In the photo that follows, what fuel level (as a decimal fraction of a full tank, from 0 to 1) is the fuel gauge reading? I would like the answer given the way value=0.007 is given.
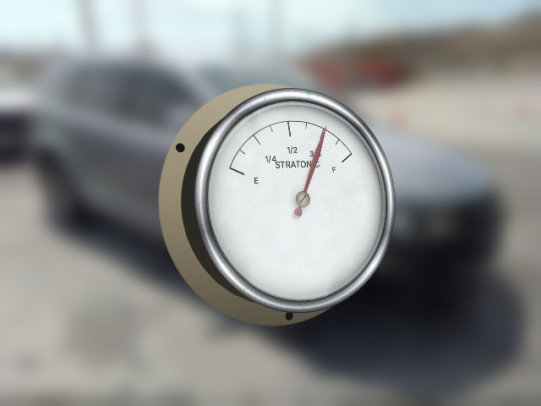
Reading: value=0.75
